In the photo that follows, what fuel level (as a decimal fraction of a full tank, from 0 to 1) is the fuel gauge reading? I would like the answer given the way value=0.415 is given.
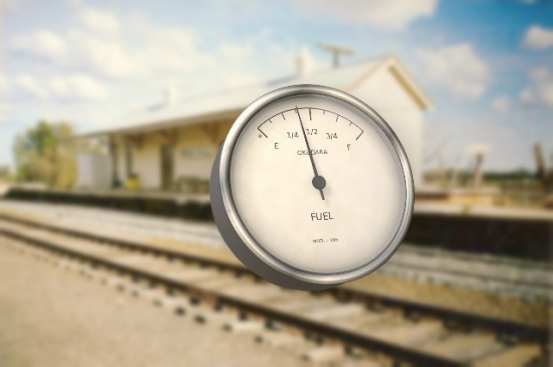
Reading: value=0.375
